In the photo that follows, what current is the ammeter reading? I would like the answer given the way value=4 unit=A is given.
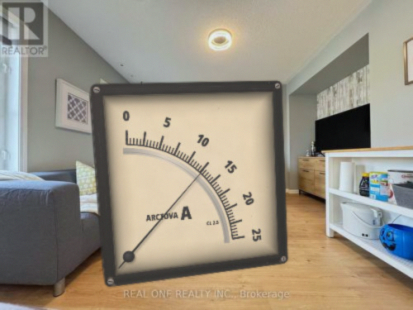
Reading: value=12.5 unit=A
